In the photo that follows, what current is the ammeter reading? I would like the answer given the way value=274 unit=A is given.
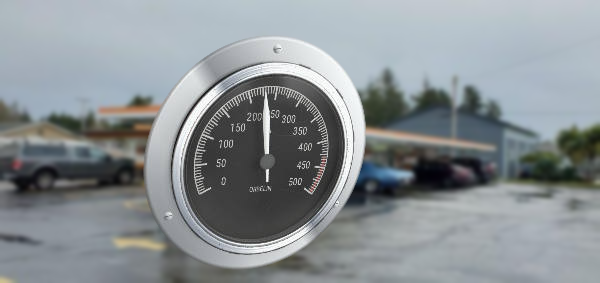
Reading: value=225 unit=A
